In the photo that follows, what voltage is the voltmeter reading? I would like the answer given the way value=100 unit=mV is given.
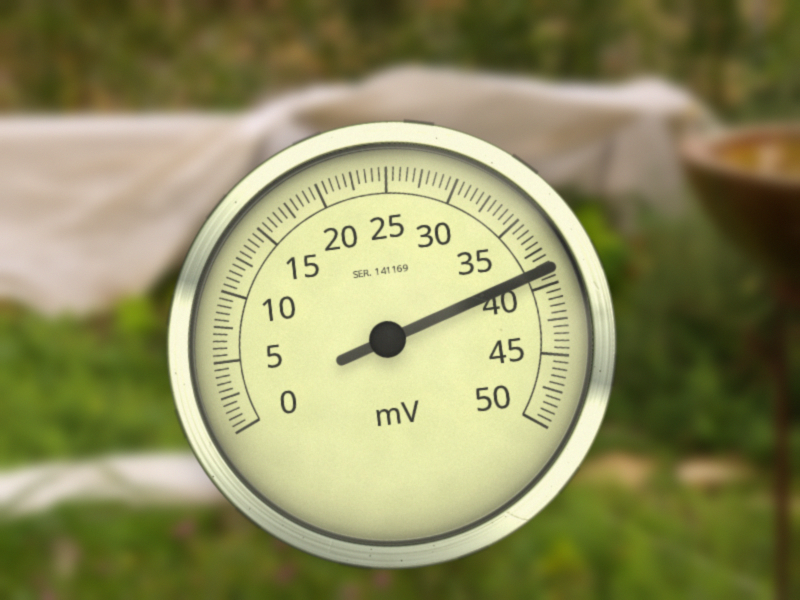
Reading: value=39 unit=mV
